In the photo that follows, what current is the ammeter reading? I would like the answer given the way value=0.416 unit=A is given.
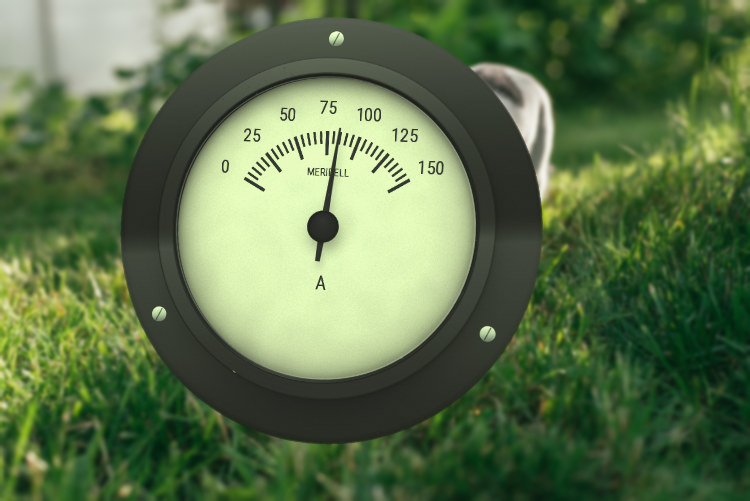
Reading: value=85 unit=A
